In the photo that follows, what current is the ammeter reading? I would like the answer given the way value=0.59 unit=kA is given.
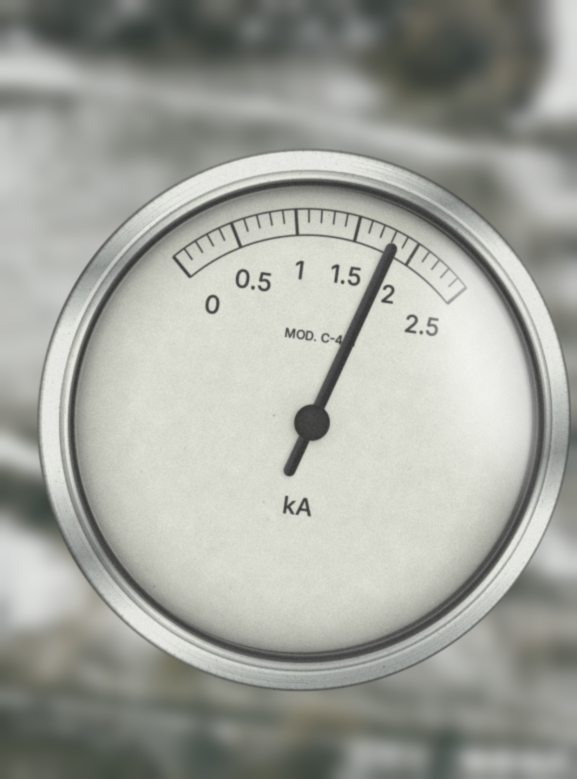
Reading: value=1.8 unit=kA
